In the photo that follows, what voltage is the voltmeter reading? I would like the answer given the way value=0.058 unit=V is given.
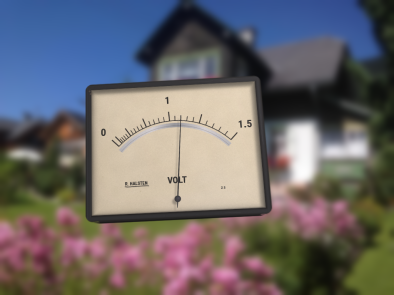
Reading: value=1.1 unit=V
